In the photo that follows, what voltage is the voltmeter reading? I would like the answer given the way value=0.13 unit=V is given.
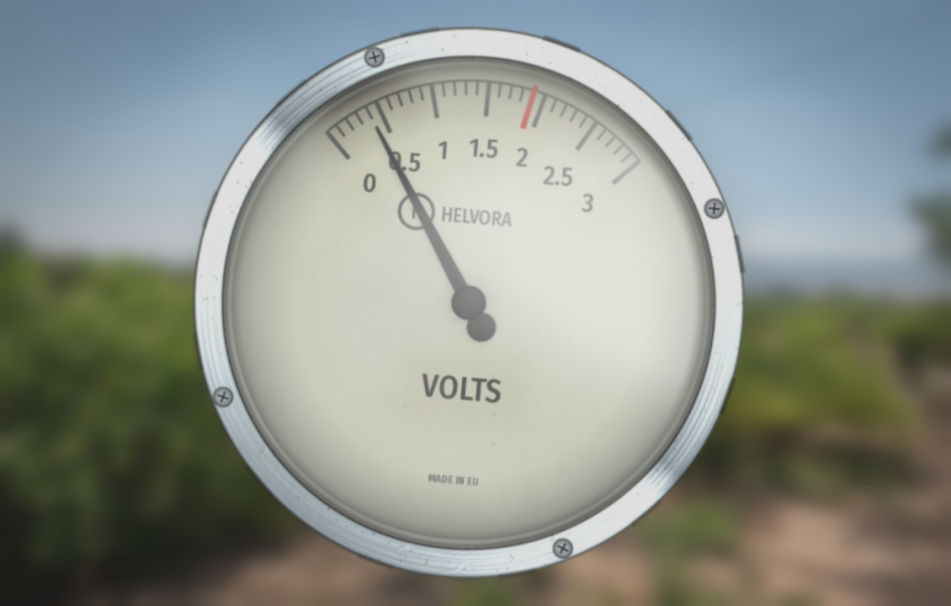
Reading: value=0.4 unit=V
